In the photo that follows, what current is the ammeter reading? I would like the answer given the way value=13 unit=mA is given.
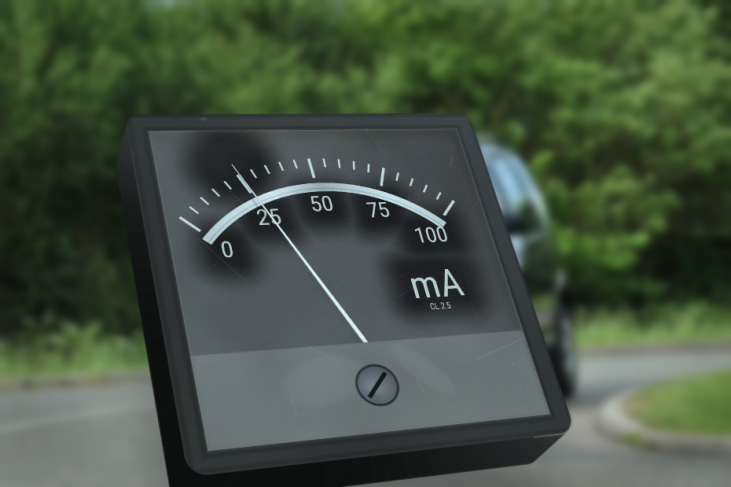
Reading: value=25 unit=mA
